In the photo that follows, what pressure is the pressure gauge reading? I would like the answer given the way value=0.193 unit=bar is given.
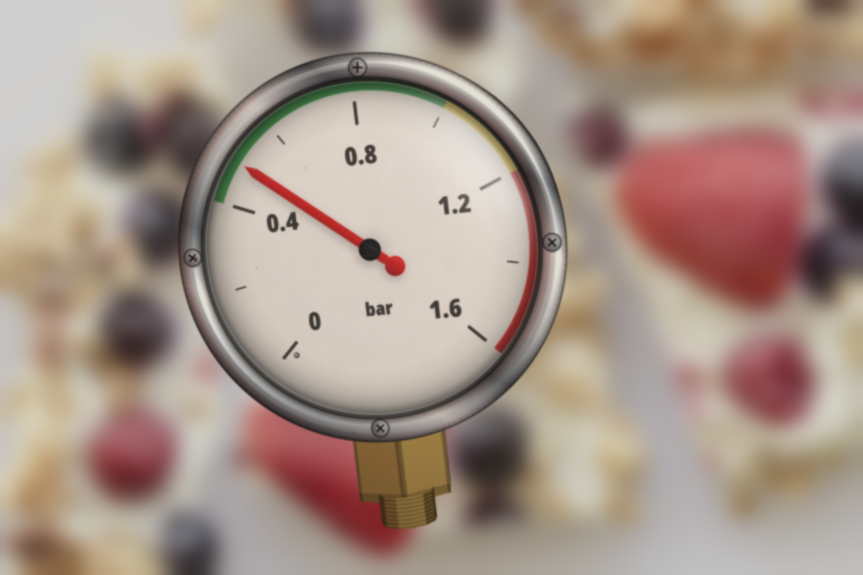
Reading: value=0.5 unit=bar
